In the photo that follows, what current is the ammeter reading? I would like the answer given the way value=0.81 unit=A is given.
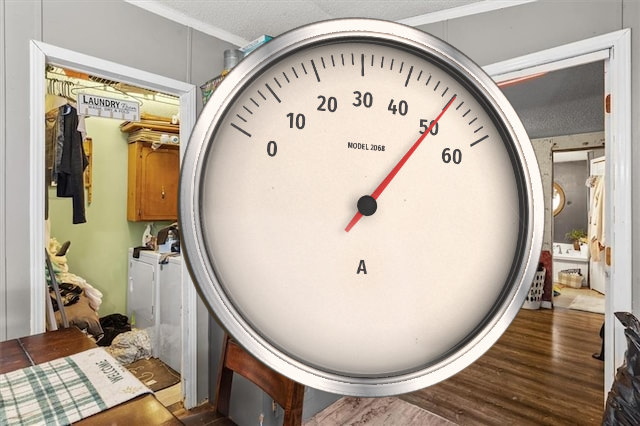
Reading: value=50 unit=A
